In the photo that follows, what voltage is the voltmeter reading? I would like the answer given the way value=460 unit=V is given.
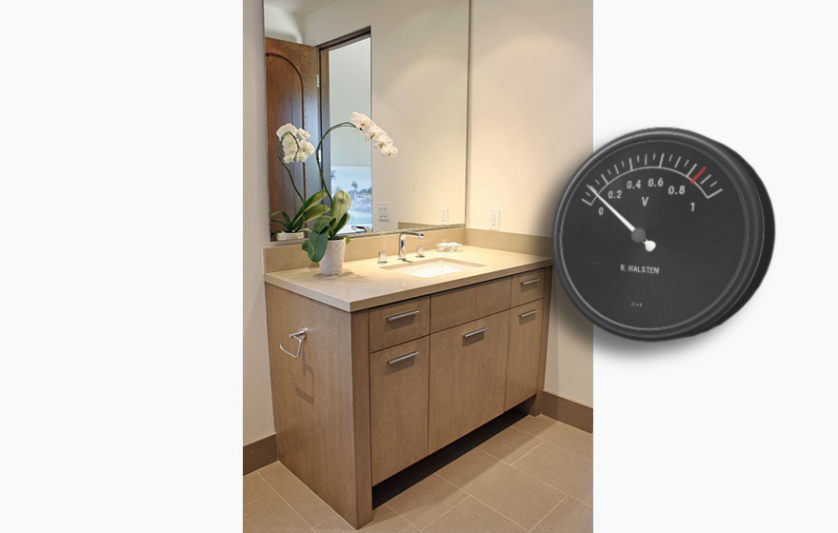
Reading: value=0.1 unit=V
